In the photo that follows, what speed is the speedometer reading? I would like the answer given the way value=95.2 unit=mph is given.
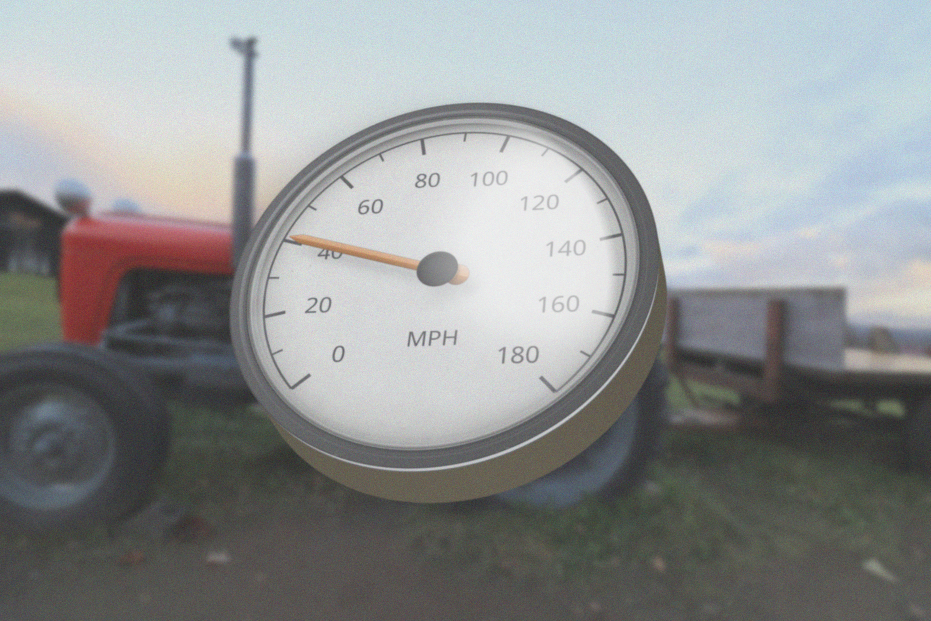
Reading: value=40 unit=mph
